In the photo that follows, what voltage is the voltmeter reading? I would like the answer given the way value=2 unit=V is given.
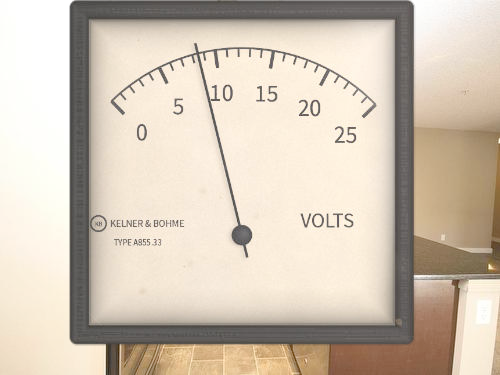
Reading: value=8.5 unit=V
